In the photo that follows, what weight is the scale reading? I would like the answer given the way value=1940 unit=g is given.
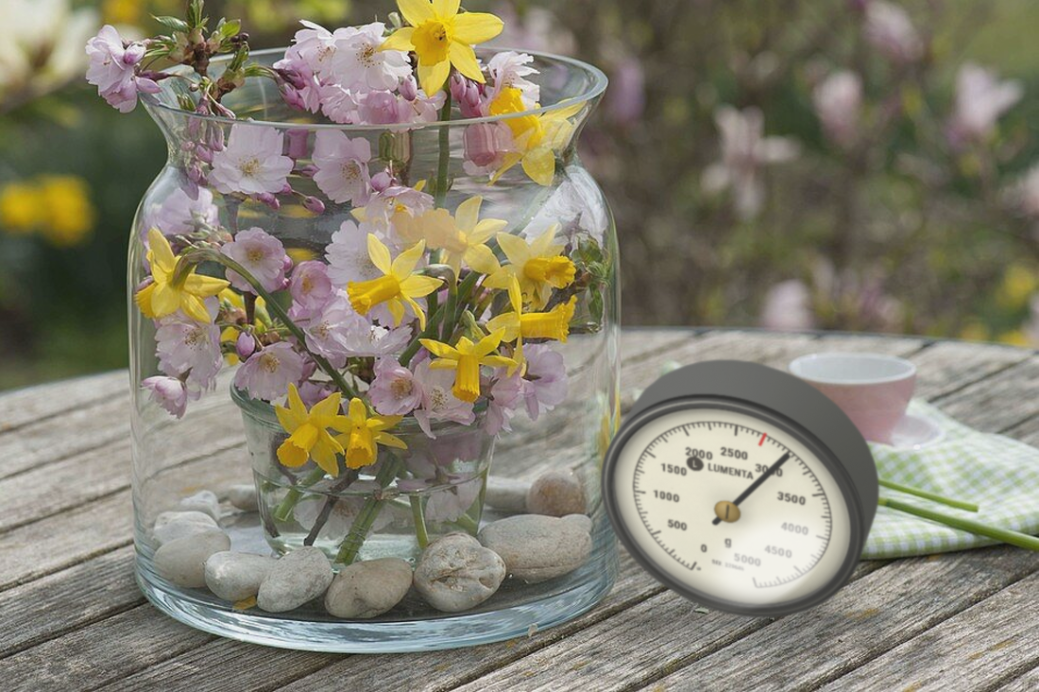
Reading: value=3000 unit=g
